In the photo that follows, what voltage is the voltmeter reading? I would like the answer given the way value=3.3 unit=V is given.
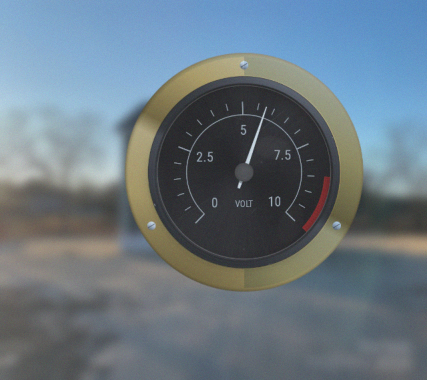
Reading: value=5.75 unit=V
